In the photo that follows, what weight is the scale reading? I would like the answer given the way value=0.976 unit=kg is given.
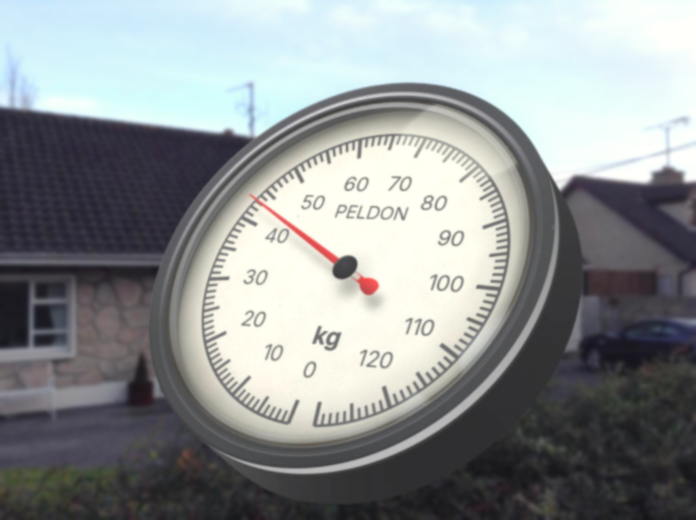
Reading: value=43 unit=kg
